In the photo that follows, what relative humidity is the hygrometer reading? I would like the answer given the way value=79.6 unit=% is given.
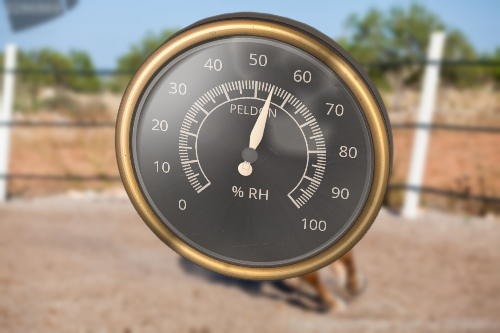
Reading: value=55 unit=%
